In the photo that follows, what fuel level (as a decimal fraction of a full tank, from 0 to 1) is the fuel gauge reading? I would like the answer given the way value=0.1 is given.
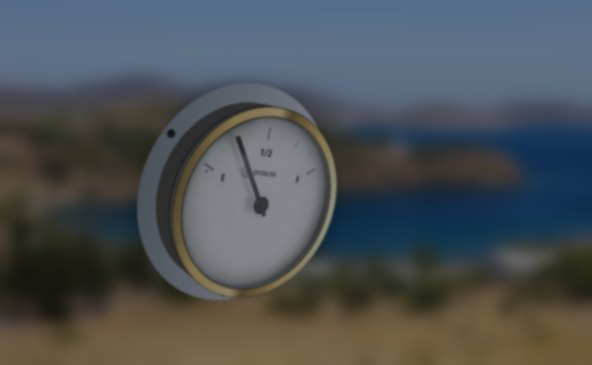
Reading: value=0.25
